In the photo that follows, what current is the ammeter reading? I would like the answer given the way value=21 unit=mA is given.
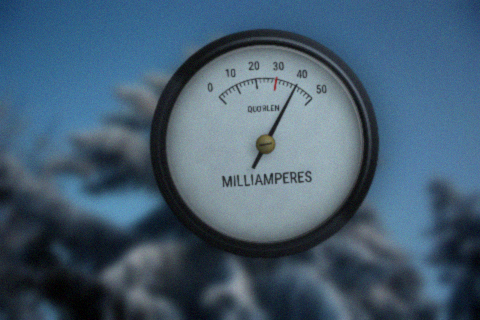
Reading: value=40 unit=mA
